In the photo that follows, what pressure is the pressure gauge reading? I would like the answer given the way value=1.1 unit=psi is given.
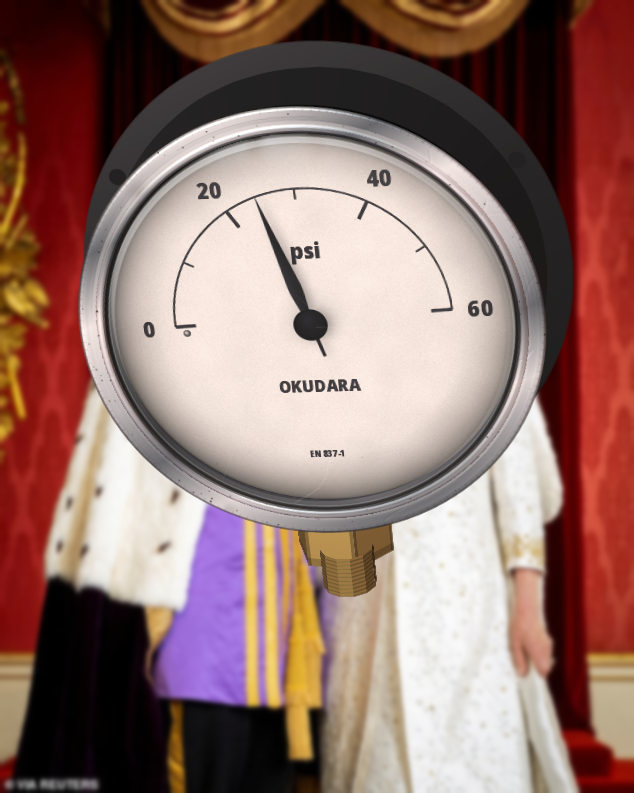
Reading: value=25 unit=psi
